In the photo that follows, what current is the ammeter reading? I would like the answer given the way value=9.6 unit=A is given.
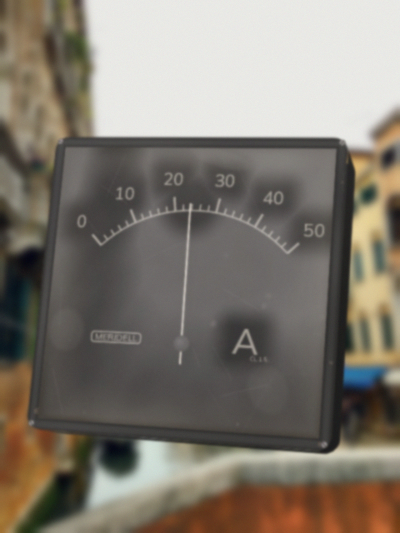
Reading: value=24 unit=A
